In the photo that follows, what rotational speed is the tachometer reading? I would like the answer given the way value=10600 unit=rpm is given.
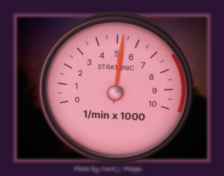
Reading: value=5250 unit=rpm
